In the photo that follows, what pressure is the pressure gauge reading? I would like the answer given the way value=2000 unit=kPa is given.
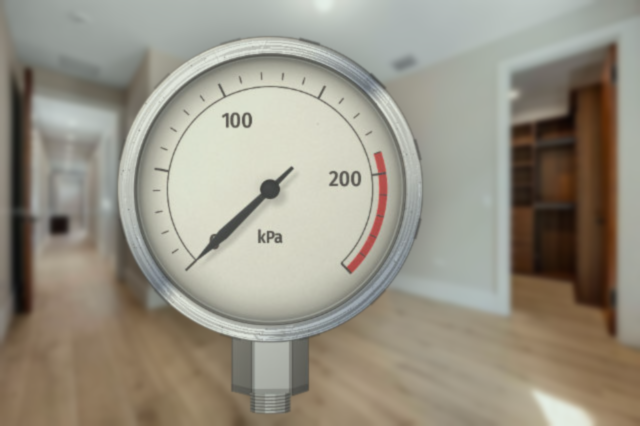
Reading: value=0 unit=kPa
